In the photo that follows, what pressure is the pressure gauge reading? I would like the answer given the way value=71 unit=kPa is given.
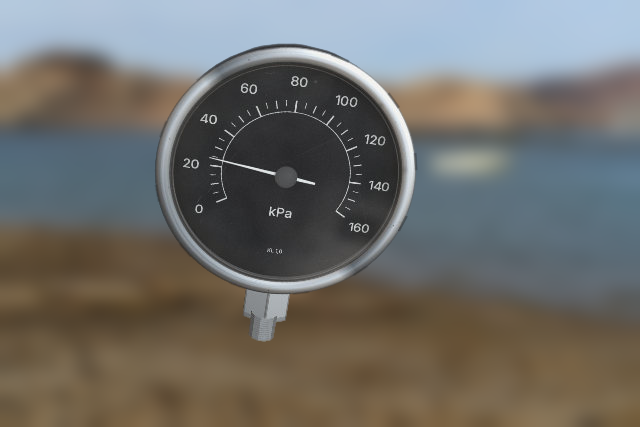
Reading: value=25 unit=kPa
